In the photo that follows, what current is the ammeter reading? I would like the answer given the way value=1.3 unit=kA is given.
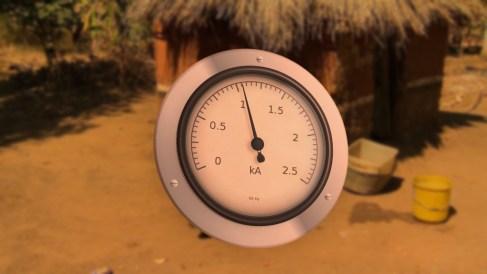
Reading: value=1.05 unit=kA
